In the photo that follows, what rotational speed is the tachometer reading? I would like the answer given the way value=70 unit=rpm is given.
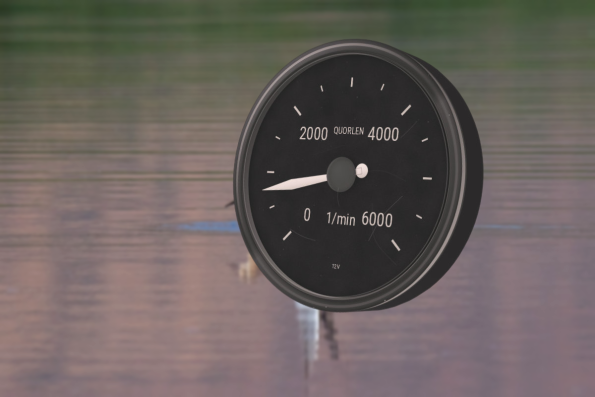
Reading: value=750 unit=rpm
